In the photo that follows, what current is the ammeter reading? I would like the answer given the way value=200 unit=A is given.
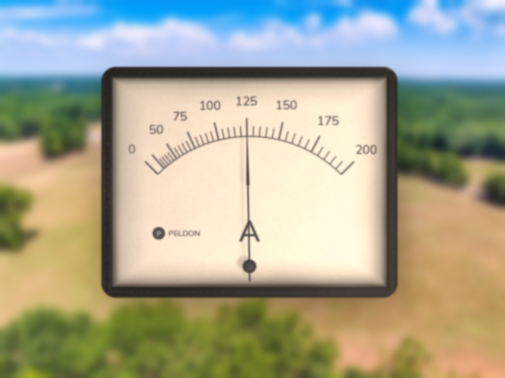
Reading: value=125 unit=A
